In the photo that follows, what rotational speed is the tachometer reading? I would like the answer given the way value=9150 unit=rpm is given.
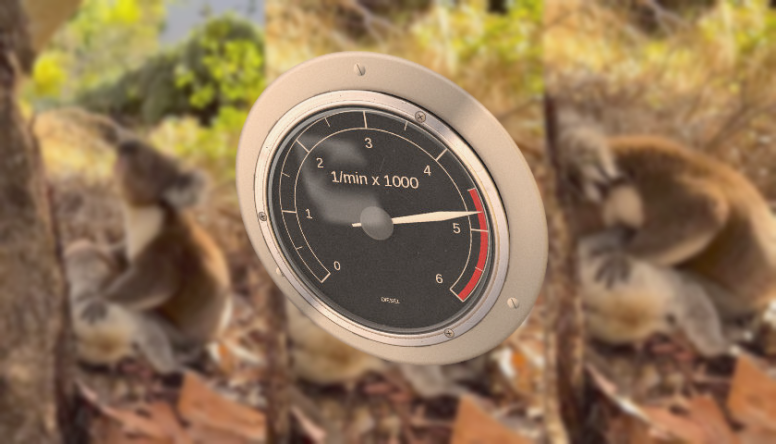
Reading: value=4750 unit=rpm
